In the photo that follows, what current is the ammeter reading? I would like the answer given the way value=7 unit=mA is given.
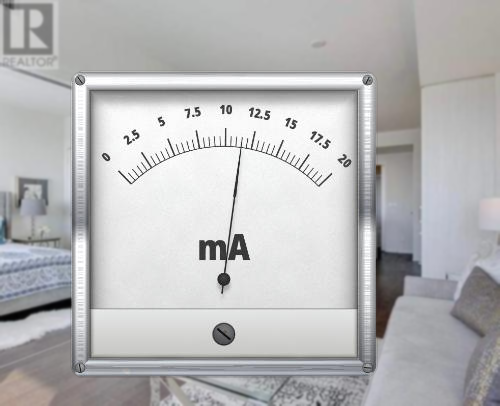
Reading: value=11.5 unit=mA
